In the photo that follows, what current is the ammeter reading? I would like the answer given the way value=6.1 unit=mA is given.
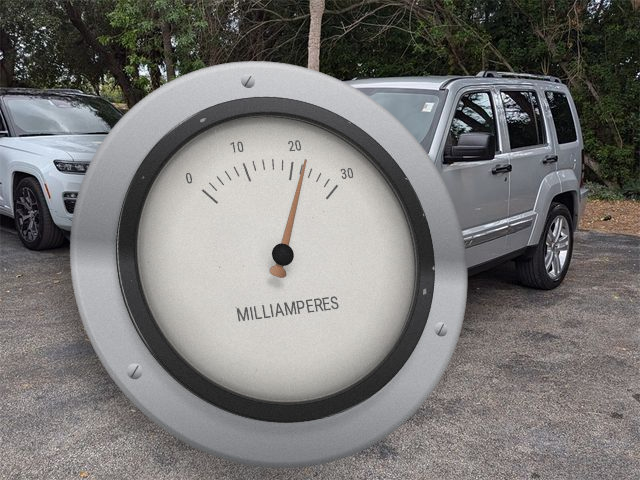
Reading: value=22 unit=mA
